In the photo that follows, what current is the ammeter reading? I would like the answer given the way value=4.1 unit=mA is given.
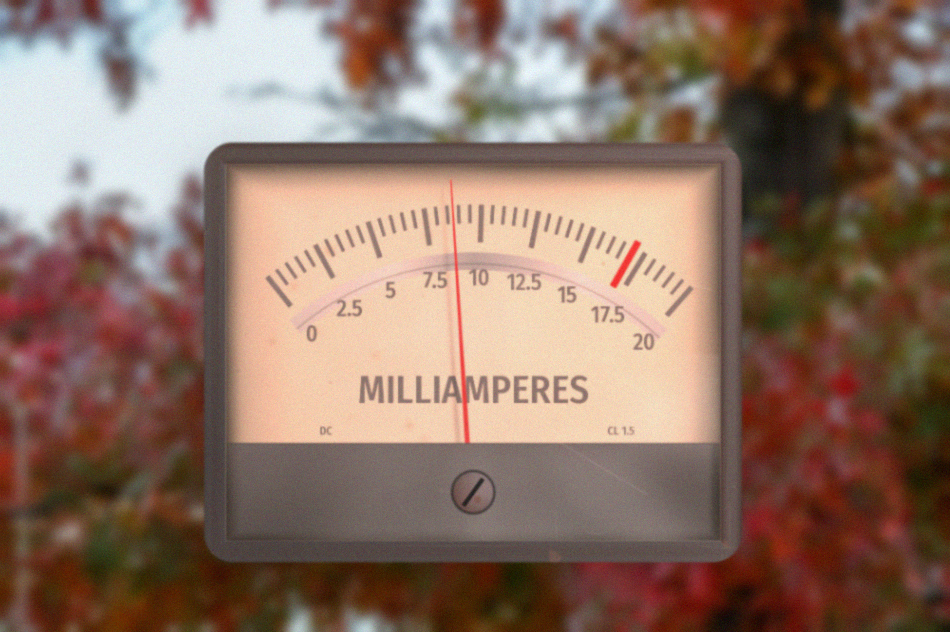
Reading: value=8.75 unit=mA
